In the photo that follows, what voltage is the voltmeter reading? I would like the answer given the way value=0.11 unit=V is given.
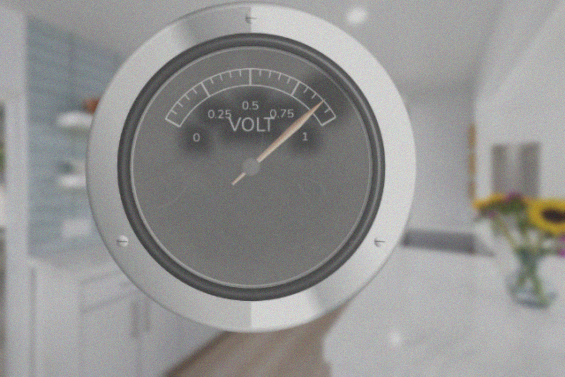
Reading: value=0.9 unit=V
